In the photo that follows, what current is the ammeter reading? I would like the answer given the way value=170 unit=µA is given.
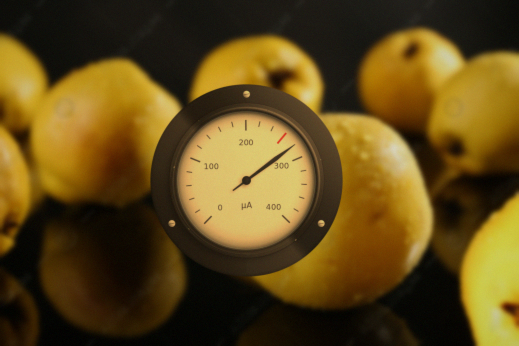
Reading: value=280 unit=µA
